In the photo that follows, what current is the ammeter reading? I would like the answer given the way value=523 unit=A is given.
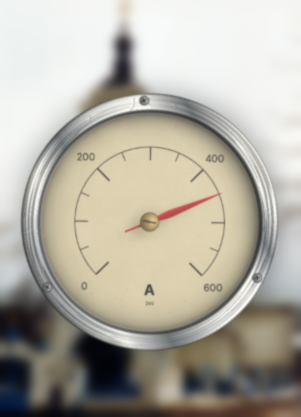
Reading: value=450 unit=A
